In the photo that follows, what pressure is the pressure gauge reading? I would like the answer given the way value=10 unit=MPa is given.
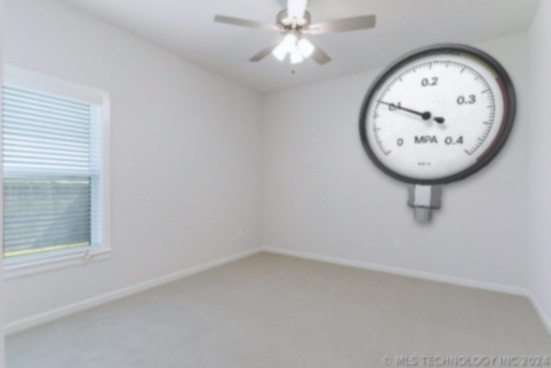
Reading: value=0.1 unit=MPa
